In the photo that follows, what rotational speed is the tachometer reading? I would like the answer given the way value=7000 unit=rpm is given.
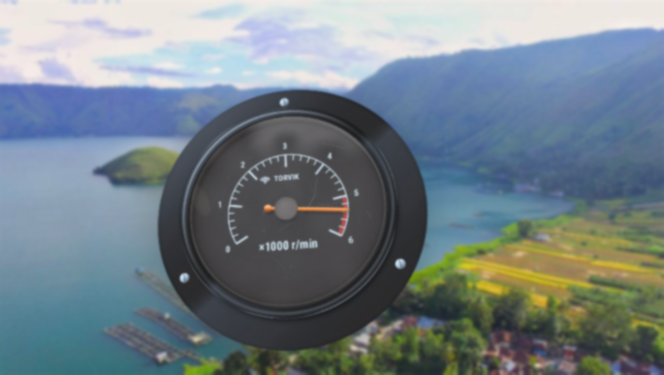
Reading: value=5400 unit=rpm
